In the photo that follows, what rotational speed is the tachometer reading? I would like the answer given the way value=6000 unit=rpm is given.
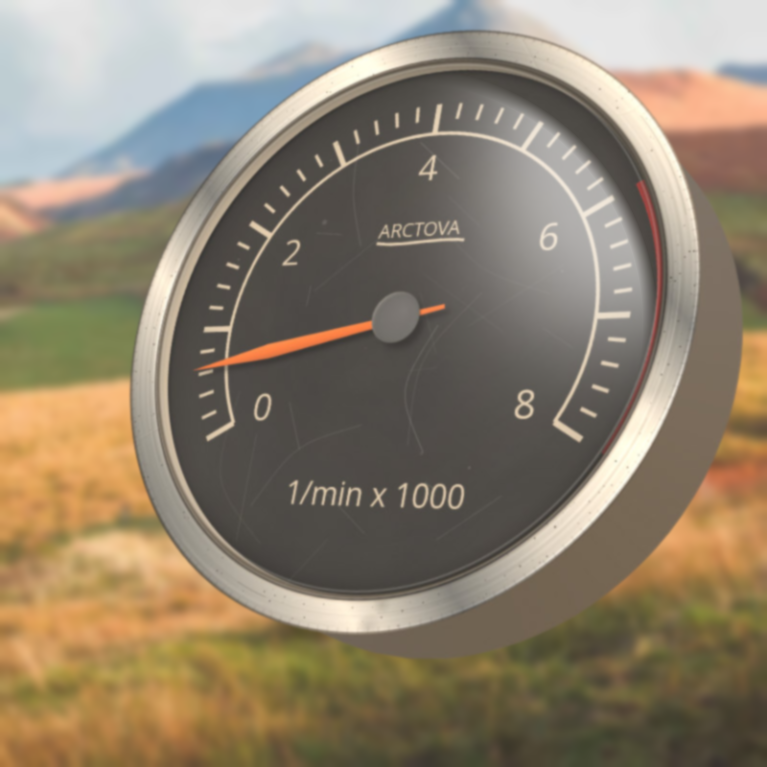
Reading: value=600 unit=rpm
